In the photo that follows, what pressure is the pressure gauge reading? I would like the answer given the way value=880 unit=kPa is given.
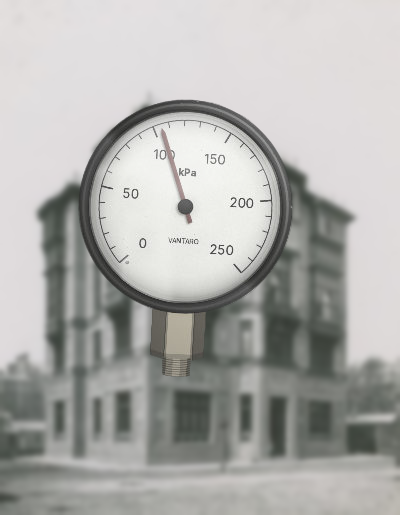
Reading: value=105 unit=kPa
